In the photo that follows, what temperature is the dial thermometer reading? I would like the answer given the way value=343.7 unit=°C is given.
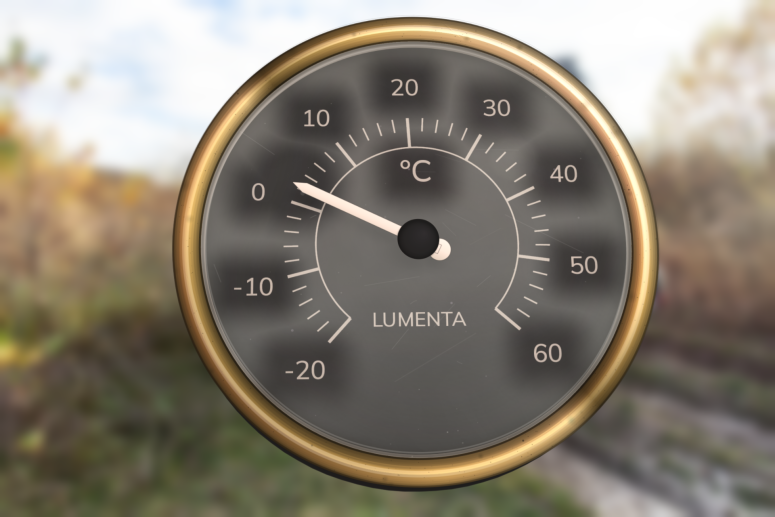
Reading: value=2 unit=°C
